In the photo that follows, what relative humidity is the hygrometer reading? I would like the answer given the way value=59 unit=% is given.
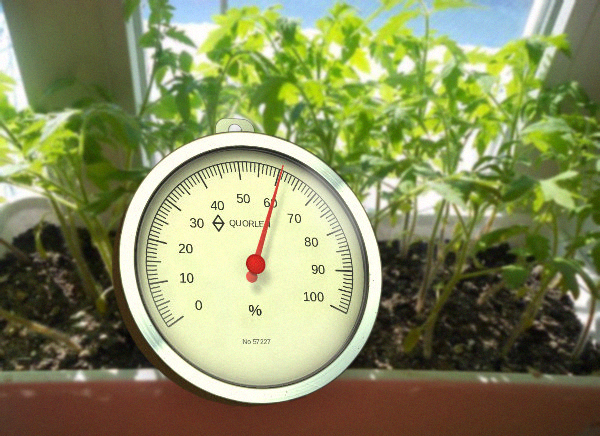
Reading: value=60 unit=%
